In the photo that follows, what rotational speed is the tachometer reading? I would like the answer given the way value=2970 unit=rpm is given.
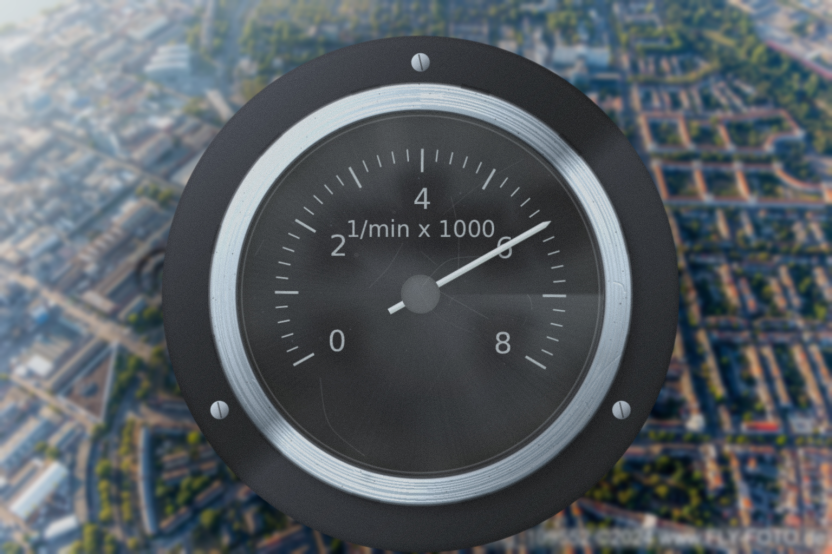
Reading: value=6000 unit=rpm
